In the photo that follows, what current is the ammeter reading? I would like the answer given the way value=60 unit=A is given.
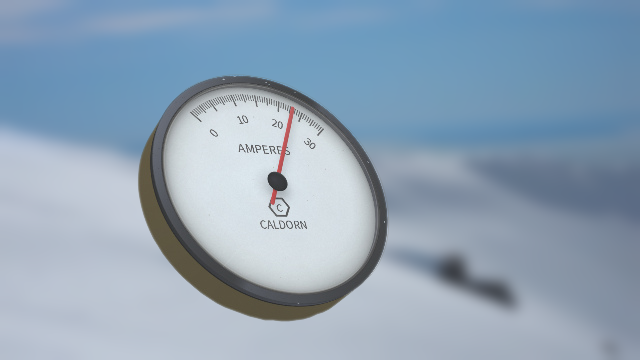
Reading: value=22.5 unit=A
